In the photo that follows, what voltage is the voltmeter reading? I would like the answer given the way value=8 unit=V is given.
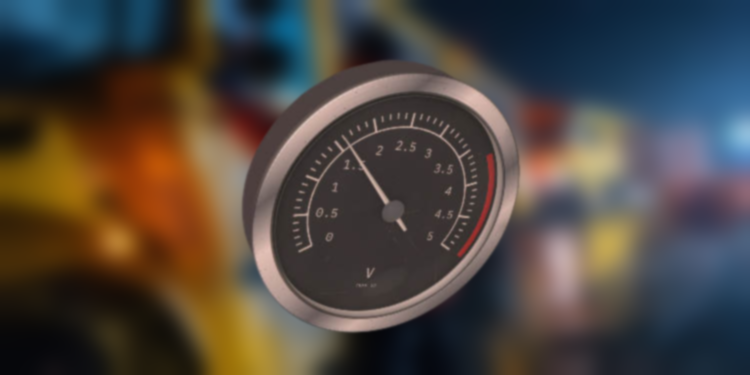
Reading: value=1.6 unit=V
